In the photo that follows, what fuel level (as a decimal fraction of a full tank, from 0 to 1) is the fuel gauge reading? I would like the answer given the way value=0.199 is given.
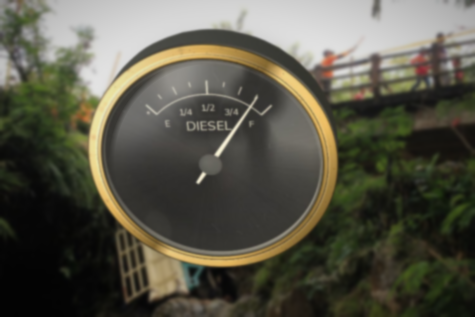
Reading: value=0.875
